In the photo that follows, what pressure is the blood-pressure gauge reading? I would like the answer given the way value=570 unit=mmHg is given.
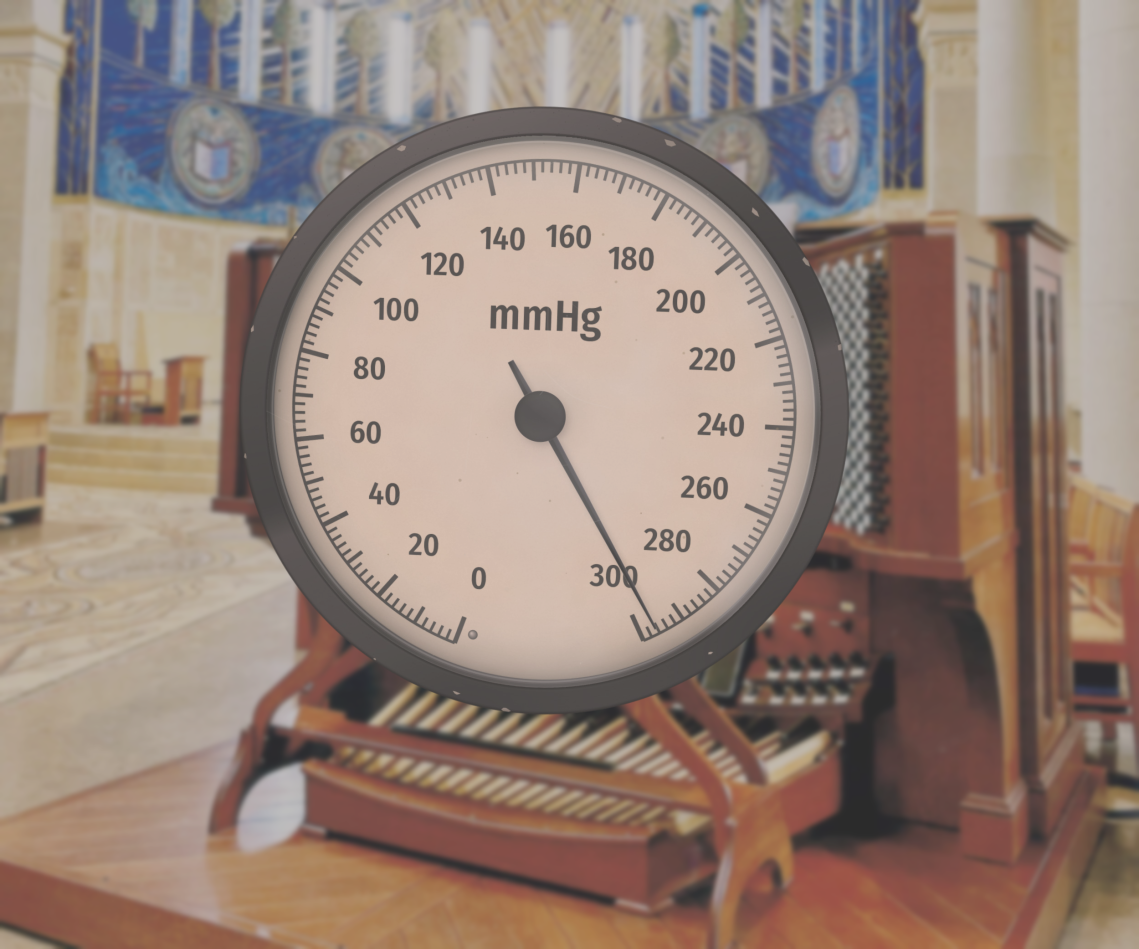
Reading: value=296 unit=mmHg
